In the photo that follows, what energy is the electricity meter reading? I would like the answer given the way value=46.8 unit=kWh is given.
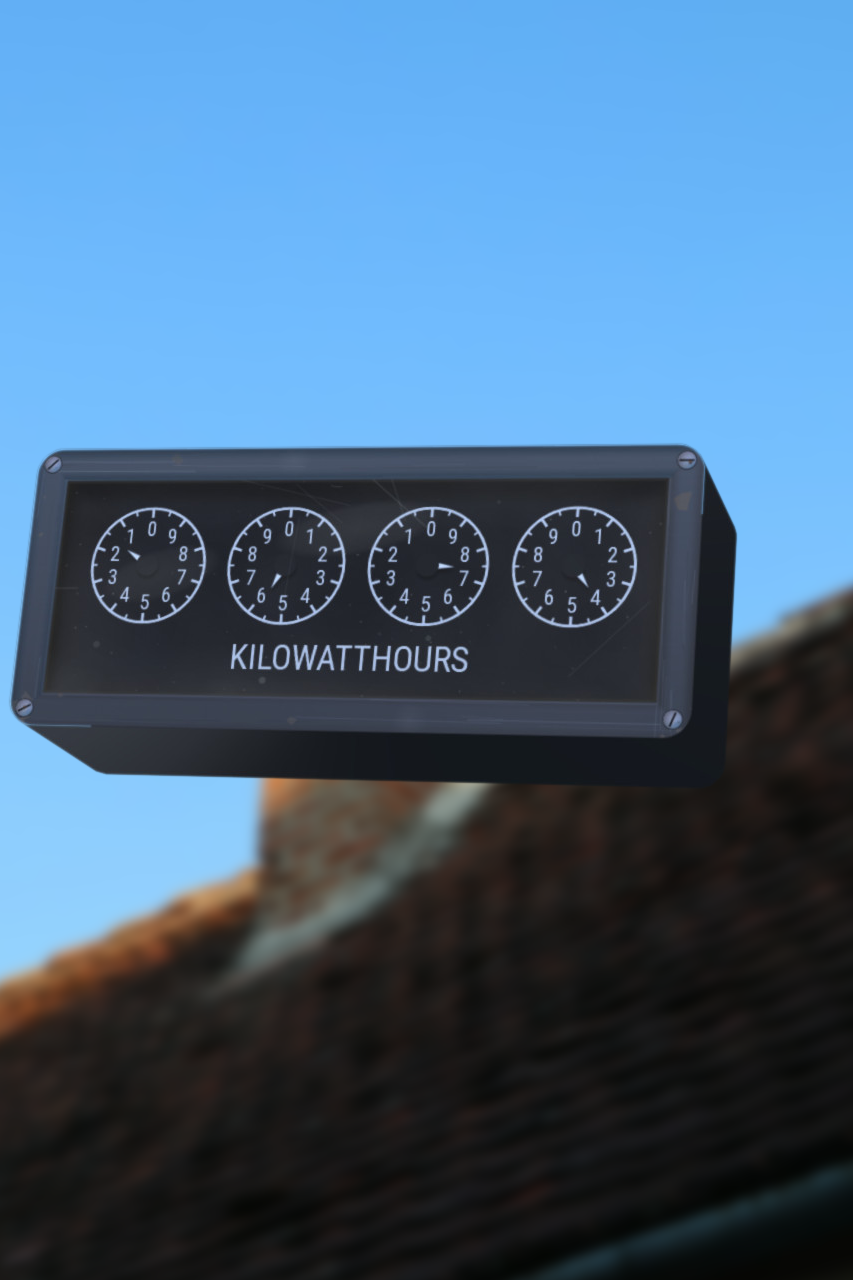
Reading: value=1574 unit=kWh
